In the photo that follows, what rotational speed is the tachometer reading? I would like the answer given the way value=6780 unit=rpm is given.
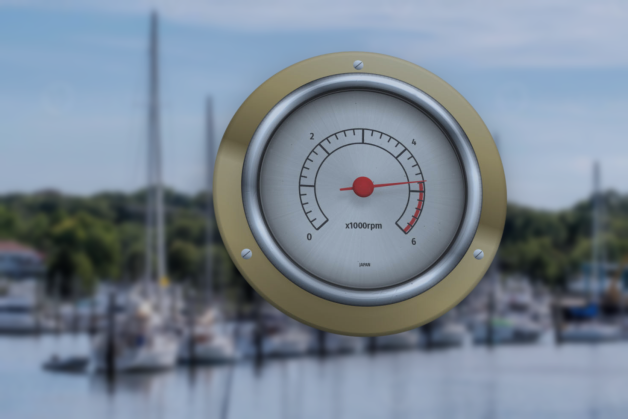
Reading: value=4800 unit=rpm
